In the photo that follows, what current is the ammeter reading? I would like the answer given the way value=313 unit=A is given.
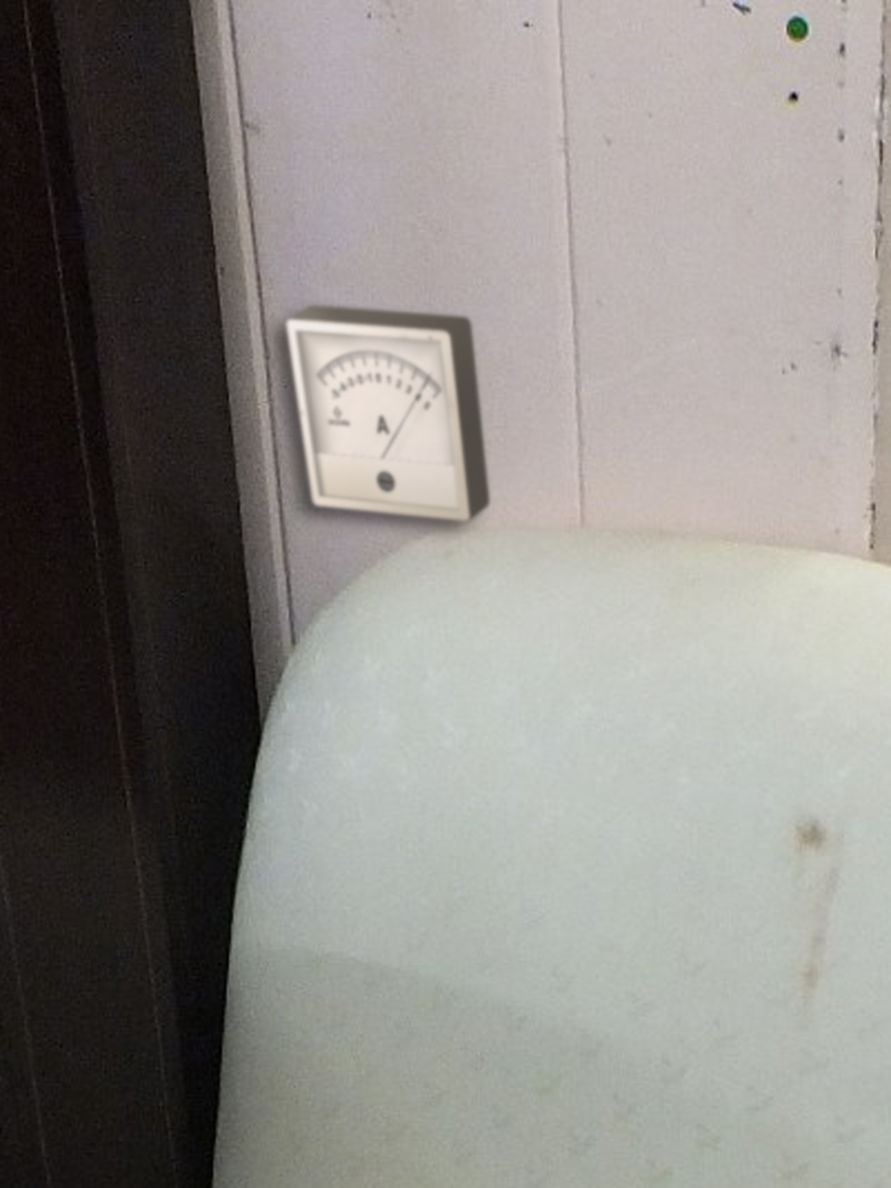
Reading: value=4 unit=A
